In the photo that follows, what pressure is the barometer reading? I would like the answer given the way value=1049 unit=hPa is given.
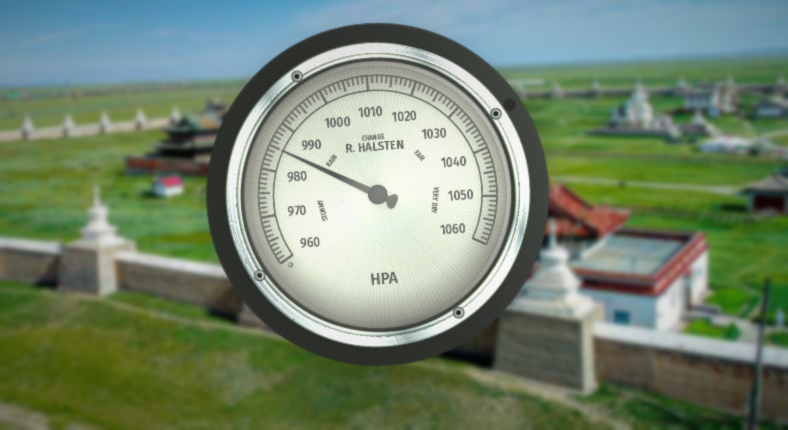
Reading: value=985 unit=hPa
